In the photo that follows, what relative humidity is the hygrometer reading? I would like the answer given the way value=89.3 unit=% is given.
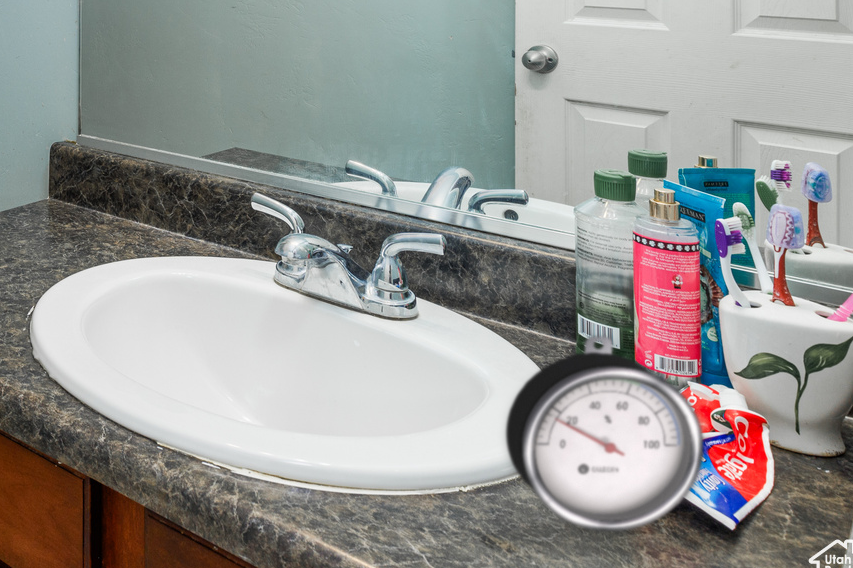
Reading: value=16 unit=%
